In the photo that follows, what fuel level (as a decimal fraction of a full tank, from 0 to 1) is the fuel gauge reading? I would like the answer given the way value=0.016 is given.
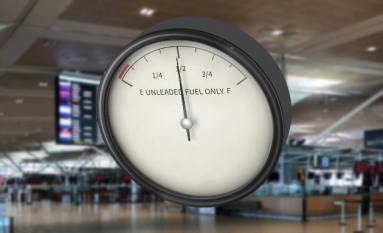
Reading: value=0.5
